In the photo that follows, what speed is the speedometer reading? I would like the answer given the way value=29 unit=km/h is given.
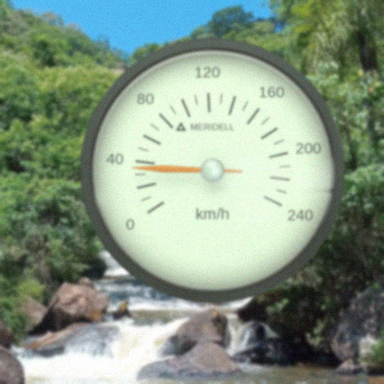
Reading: value=35 unit=km/h
